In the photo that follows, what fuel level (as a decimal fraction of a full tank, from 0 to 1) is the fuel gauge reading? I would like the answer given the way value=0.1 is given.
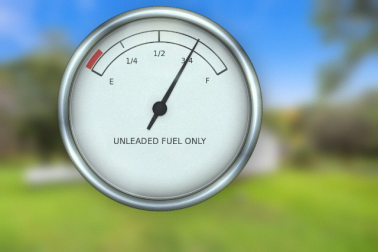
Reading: value=0.75
